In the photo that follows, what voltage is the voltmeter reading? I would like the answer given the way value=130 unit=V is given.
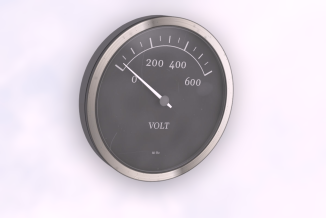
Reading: value=25 unit=V
